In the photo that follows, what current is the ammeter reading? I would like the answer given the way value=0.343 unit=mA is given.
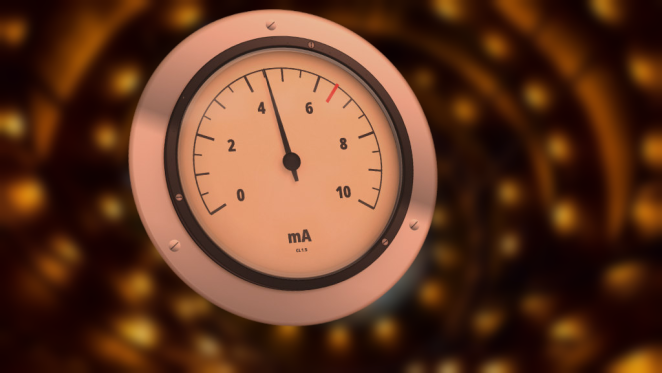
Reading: value=4.5 unit=mA
